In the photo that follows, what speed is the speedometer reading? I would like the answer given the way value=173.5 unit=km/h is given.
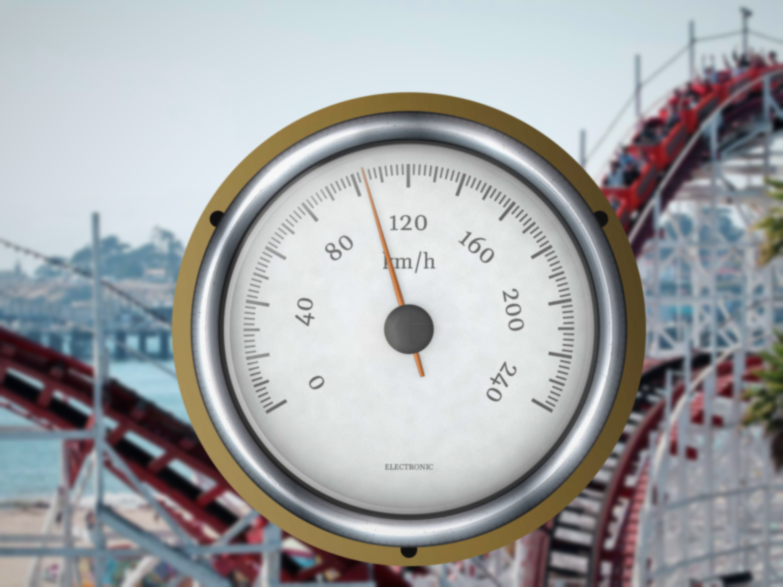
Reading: value=104 unit=km/h
